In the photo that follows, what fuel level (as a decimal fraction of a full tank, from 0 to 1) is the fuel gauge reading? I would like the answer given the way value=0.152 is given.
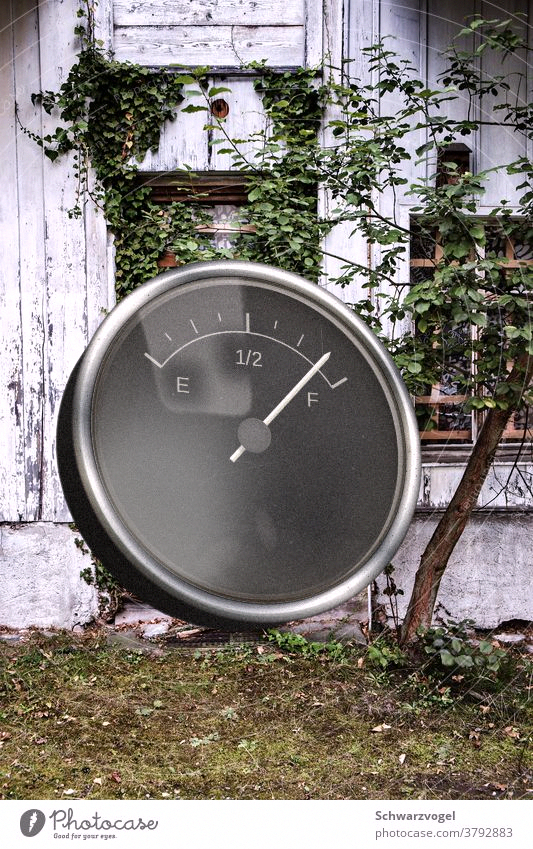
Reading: value=0.875
